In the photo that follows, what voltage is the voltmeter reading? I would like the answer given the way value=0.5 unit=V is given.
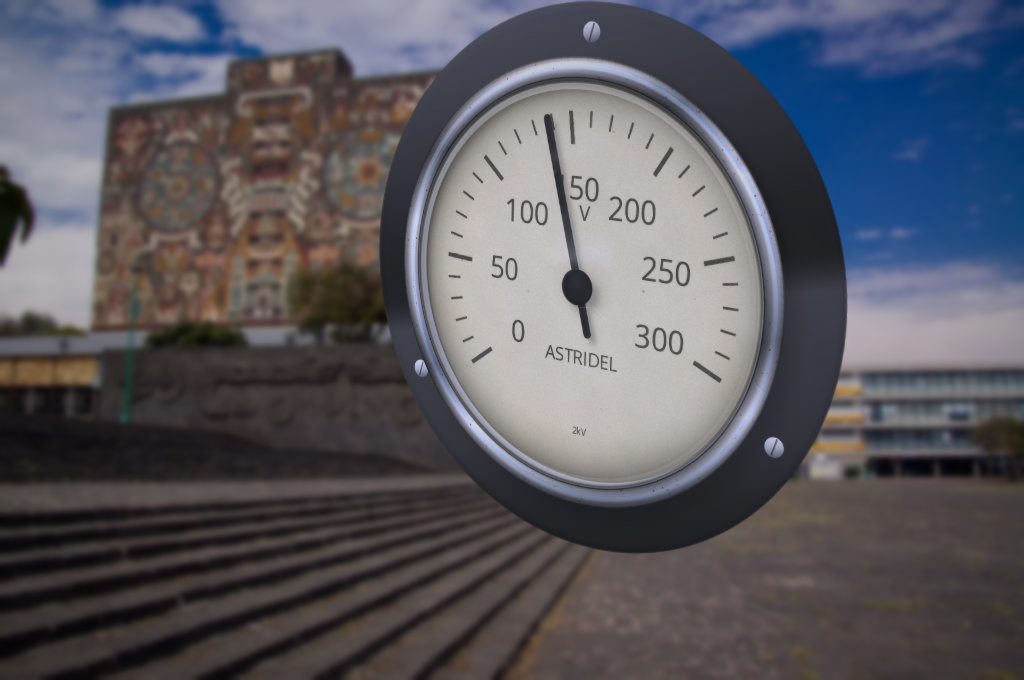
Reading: value=140 unit=V
